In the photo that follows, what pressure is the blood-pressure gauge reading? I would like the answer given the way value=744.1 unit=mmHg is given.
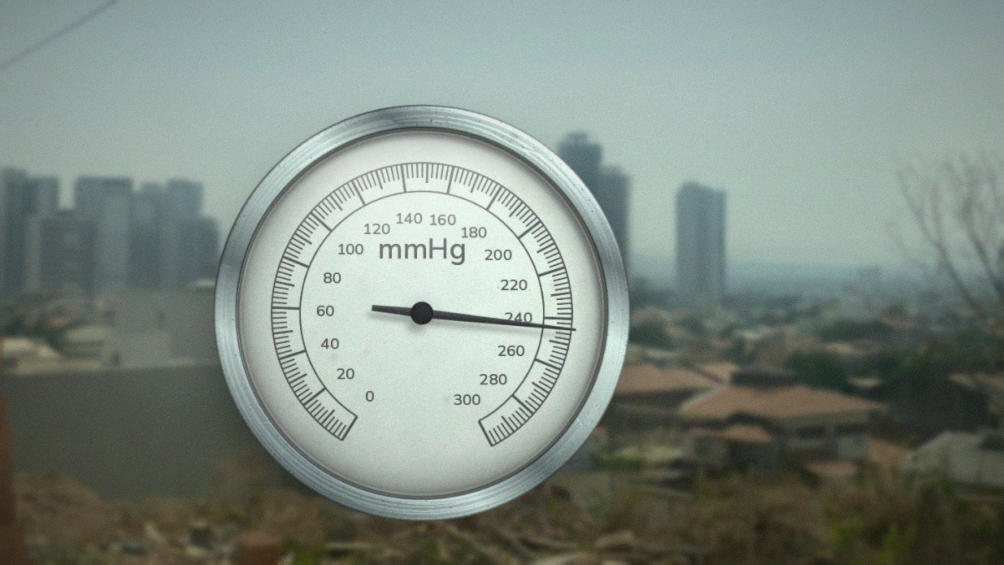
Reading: value=244 unit=mmHg
